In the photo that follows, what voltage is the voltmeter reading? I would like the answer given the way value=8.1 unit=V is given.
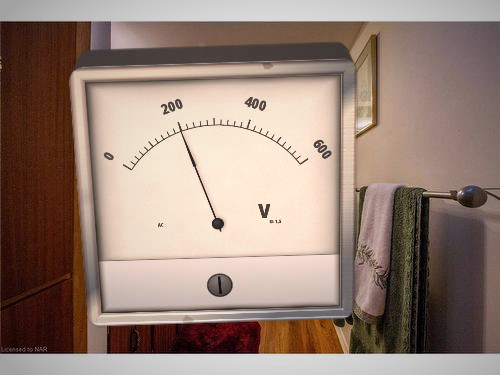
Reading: value=200 unit=V
